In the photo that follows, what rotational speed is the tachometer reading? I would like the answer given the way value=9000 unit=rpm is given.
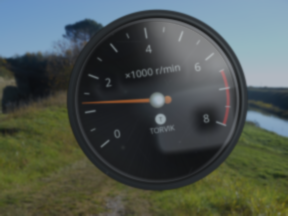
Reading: value=1250 unit=rpm
